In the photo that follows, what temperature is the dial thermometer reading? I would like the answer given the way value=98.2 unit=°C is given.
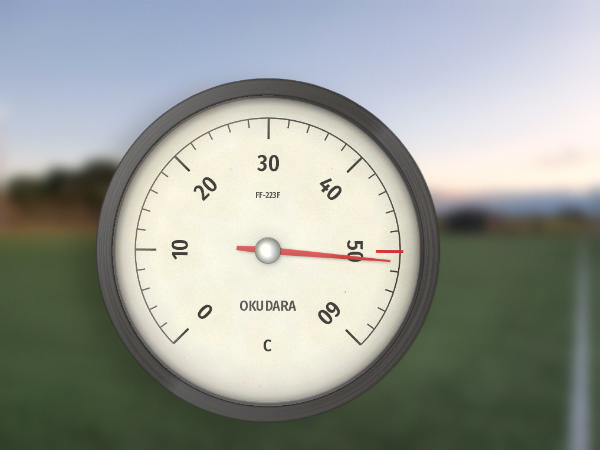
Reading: value=51 unit=°C
